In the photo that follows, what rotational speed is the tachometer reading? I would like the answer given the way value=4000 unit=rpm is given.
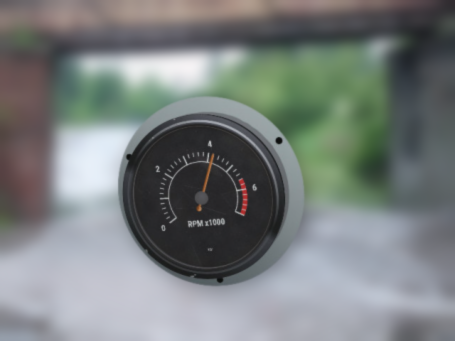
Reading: value=4200 unit=rpm
